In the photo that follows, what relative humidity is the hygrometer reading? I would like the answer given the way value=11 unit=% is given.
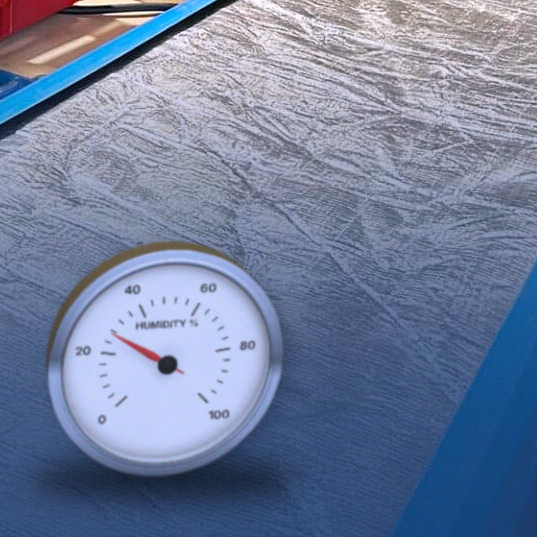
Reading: value=28 unit=%
